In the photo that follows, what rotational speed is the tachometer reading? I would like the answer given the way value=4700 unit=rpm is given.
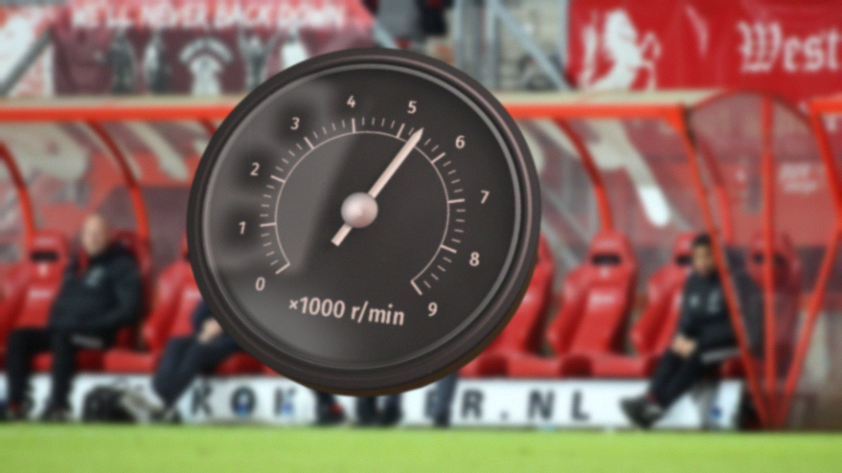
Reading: value=5400 unit=rpm
